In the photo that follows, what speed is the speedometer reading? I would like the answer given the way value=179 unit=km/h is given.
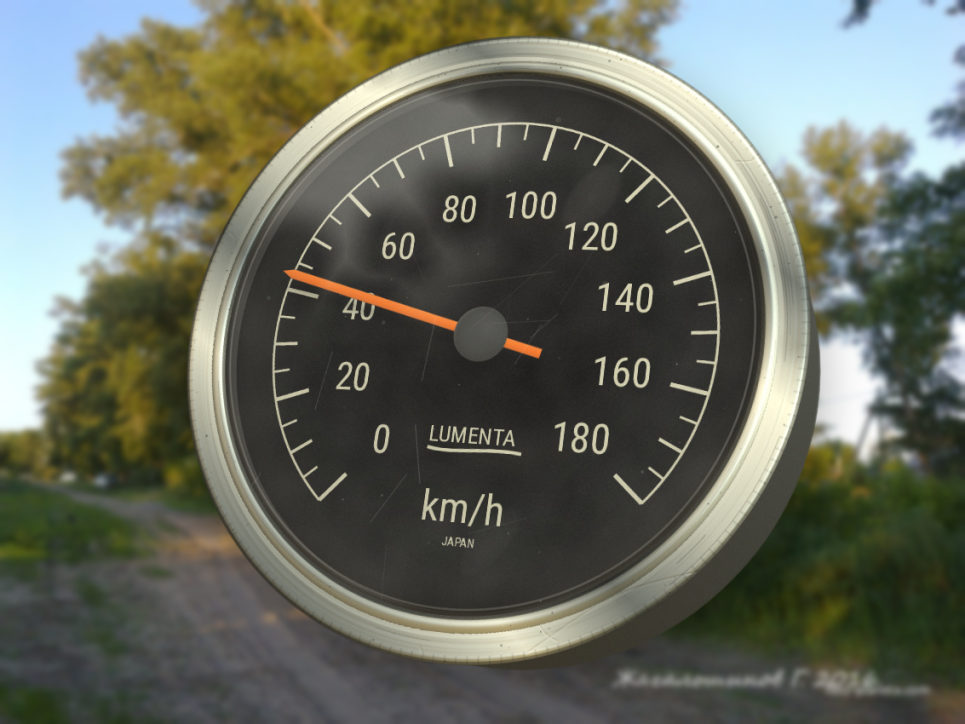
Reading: value=42.5 unit=km/h
